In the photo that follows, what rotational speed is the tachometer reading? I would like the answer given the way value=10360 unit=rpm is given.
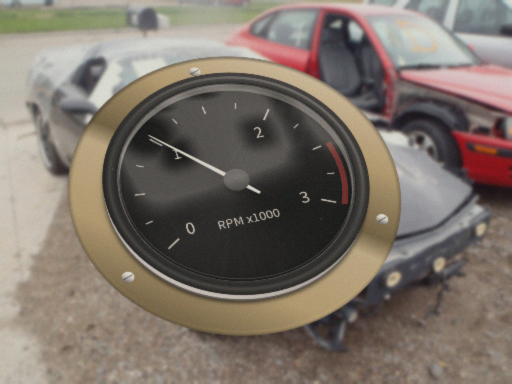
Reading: value=1000 unit=rpm
